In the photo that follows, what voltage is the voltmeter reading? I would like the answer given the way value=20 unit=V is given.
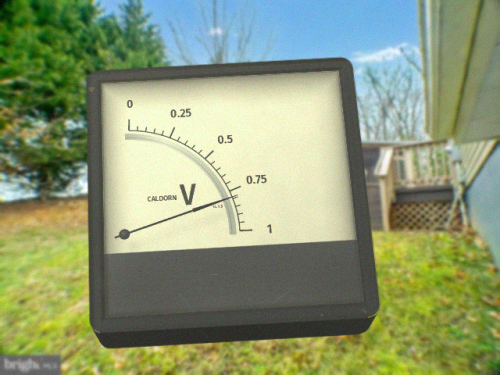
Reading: value=0.8 unit=V
